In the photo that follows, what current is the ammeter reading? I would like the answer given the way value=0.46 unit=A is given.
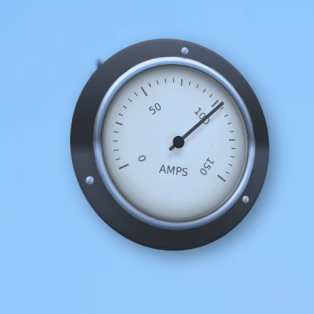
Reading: value=102.5 unit=A
